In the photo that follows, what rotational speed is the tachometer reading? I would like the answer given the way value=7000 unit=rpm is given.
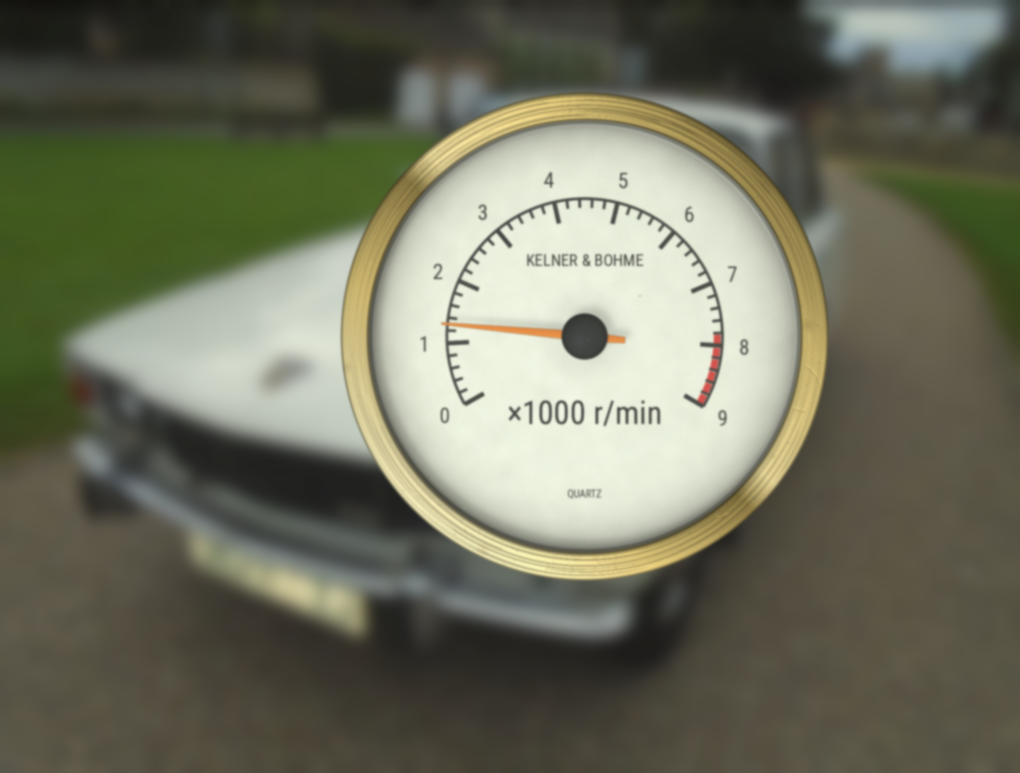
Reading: value=1300 unit=rpm
